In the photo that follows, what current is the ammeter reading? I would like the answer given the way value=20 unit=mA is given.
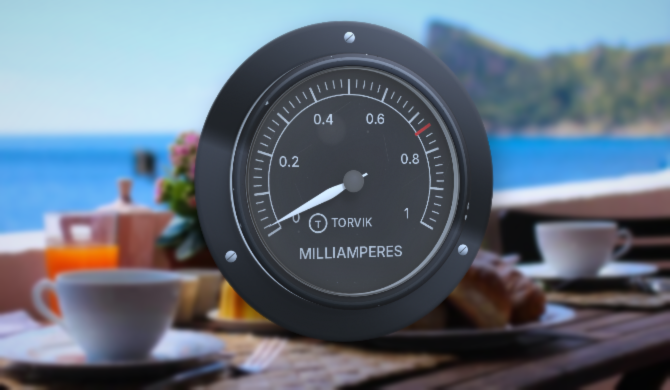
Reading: value=0.02 unit=mA
